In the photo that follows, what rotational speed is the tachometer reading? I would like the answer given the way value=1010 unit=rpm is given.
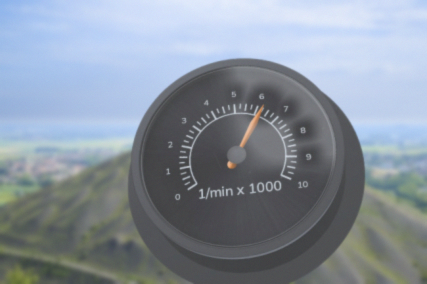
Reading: value=6250 unit=rpm
